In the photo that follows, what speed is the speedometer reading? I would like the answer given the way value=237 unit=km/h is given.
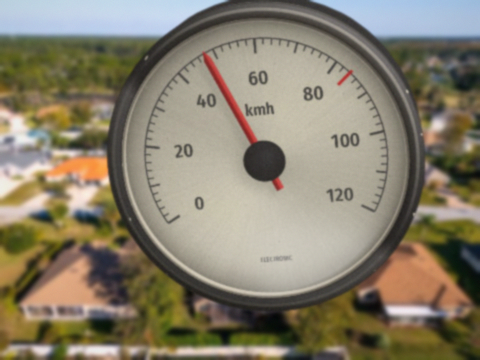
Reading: value=48 unit=km/h
